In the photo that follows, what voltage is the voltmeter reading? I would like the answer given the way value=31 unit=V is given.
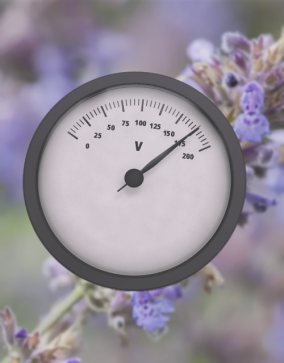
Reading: value=175 unit=V
